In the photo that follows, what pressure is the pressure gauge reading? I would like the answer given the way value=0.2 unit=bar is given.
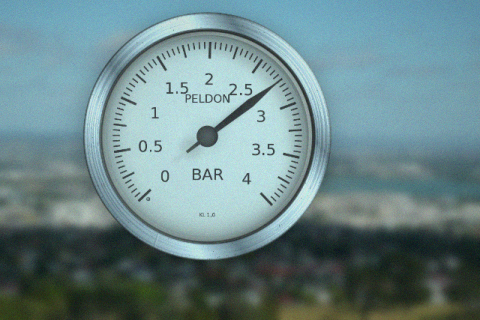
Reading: value=2.75 unit=bar
